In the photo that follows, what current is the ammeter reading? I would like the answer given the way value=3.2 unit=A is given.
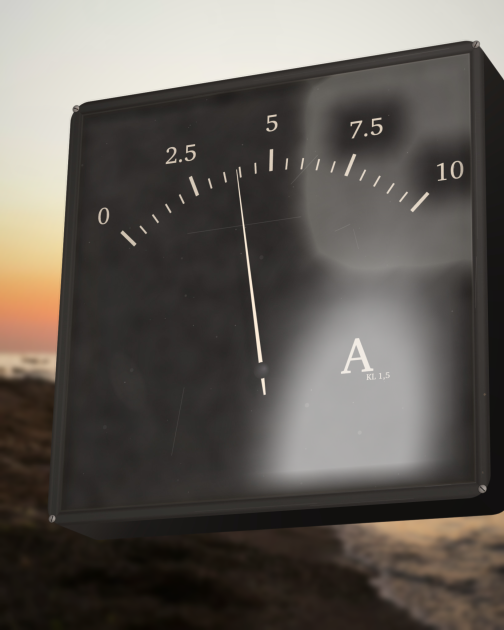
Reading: value=4 unit=A
